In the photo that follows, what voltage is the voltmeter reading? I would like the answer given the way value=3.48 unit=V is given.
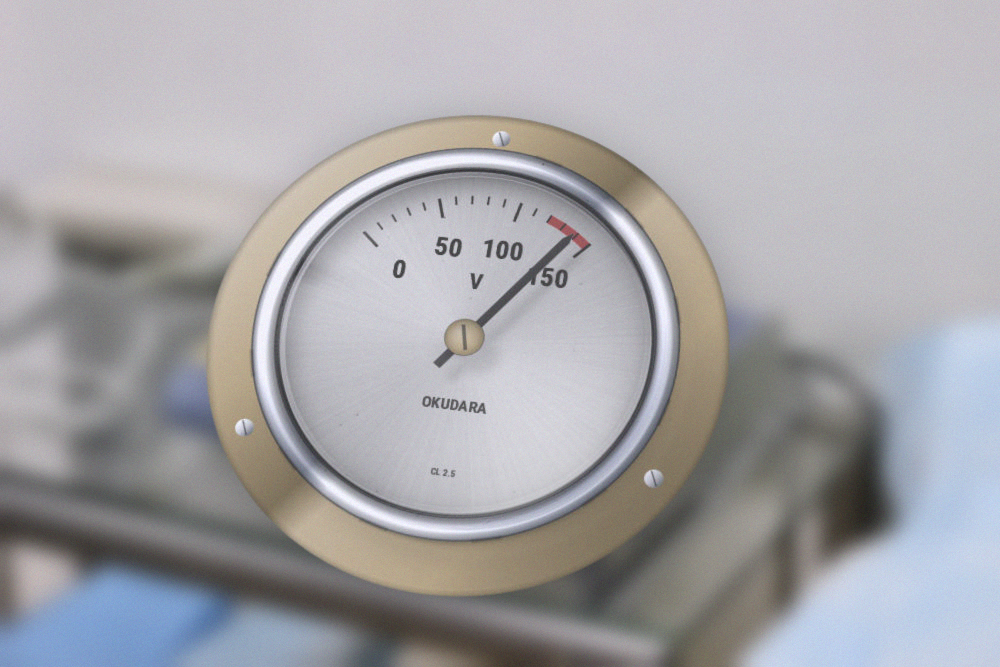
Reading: value=140 unit=V
